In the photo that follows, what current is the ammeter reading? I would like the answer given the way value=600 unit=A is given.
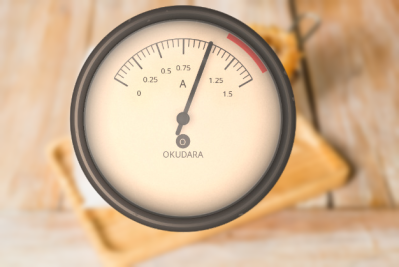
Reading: value=1 unit=A
